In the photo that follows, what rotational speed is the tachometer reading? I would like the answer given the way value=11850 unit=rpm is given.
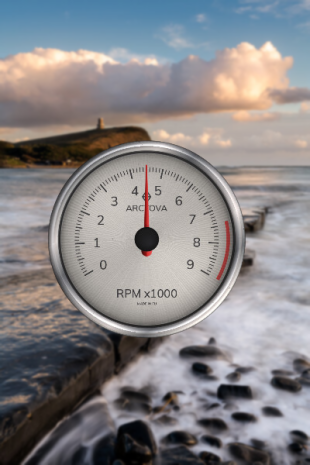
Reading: value=4500 unit=rpm
